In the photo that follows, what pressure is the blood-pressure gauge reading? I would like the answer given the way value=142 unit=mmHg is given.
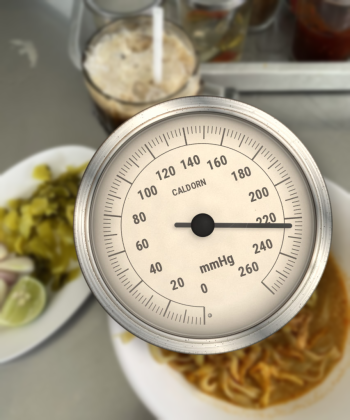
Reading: value=224 unit=mmHg
